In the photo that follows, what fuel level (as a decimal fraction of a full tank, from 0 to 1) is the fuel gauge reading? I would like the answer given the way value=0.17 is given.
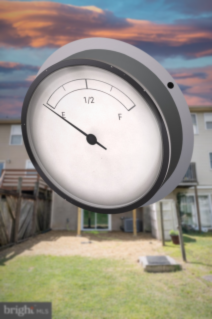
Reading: value=0
